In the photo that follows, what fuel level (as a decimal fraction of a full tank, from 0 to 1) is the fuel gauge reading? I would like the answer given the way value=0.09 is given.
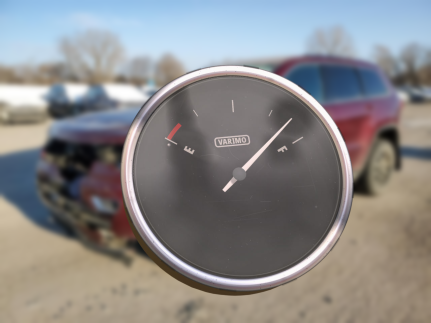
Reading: value=0.875
